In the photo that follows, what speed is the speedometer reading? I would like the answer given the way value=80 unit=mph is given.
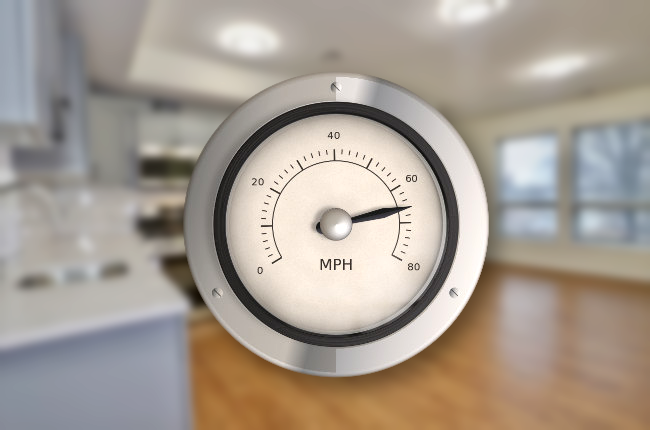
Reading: value=66 unit=mph
